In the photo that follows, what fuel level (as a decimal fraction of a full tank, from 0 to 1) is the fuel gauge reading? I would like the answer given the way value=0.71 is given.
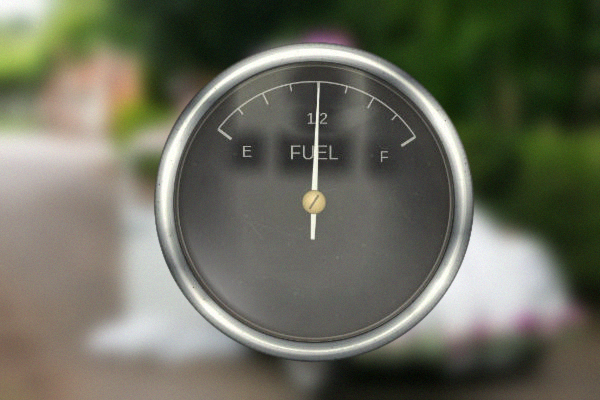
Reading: value=0.5
